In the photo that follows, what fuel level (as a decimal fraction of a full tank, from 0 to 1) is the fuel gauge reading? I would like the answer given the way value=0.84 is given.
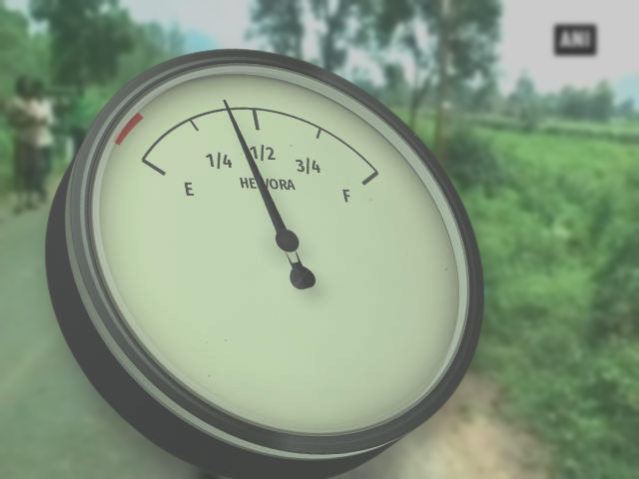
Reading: value=0.375
